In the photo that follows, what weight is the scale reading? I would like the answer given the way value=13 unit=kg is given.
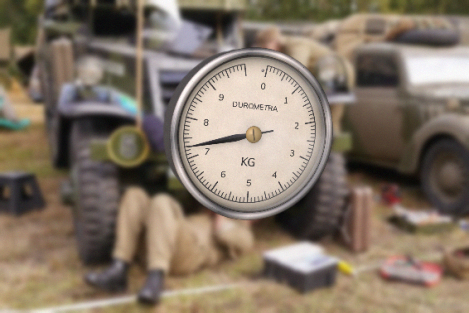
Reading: value=7.3 unit=kg
